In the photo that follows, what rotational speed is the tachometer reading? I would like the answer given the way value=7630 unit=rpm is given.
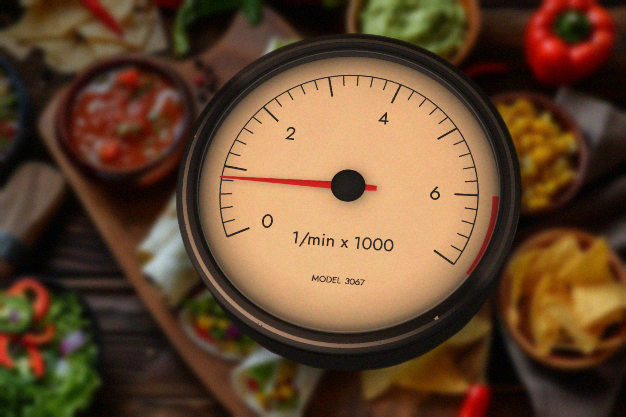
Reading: value=800 unit=rpm
